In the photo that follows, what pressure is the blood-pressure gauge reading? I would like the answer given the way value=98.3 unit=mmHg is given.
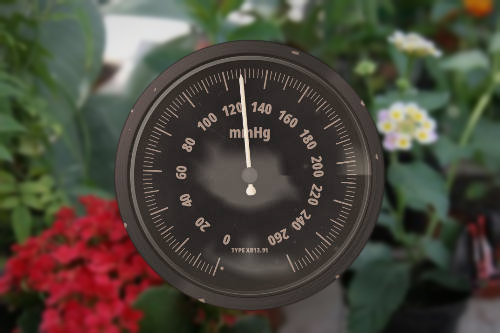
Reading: value=128 unit=mmHg
